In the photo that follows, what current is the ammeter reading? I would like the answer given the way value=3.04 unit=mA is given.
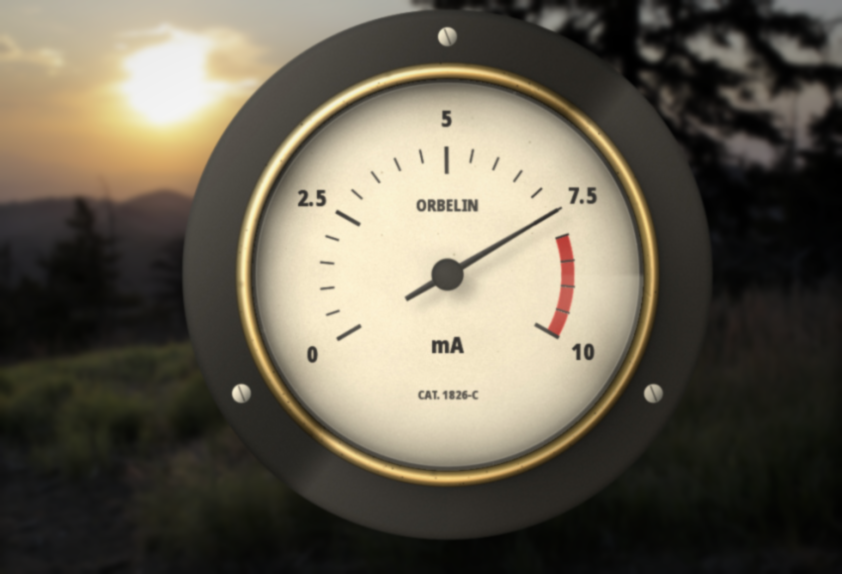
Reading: value=7.5 unit=mA
